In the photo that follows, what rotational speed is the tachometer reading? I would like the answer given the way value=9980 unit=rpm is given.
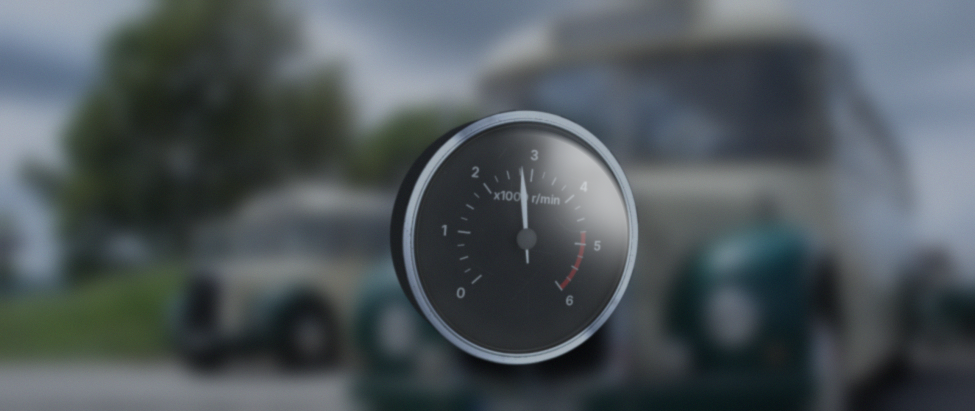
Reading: value=2750 unit=rpm
